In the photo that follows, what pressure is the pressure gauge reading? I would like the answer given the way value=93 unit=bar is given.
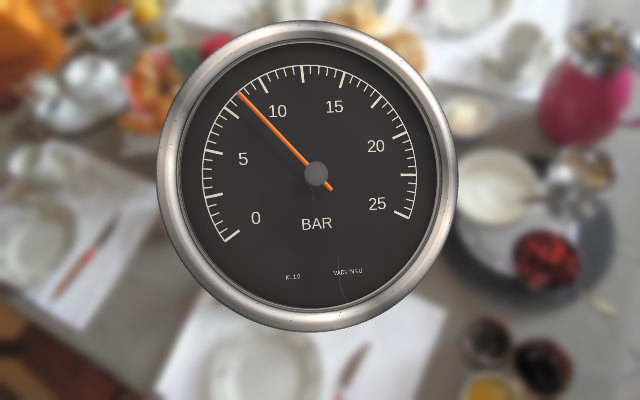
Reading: value=8.5 unit=bar
